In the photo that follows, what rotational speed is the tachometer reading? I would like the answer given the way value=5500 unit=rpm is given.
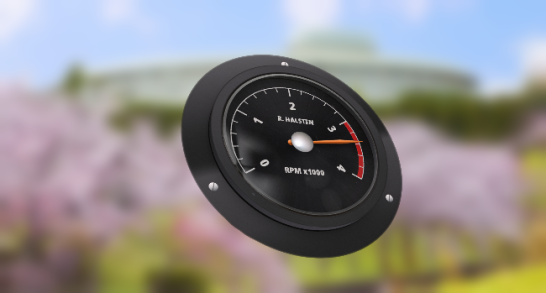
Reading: value=3400 unit=rpm
